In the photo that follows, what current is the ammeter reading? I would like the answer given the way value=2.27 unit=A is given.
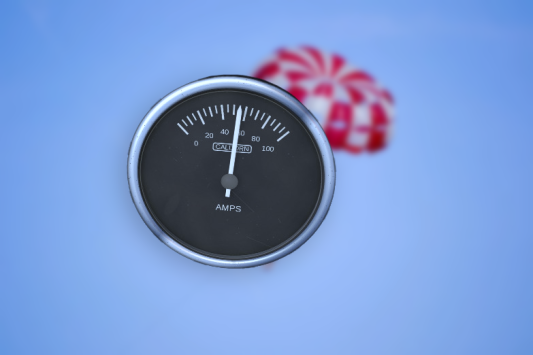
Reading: value=55 unit=A
